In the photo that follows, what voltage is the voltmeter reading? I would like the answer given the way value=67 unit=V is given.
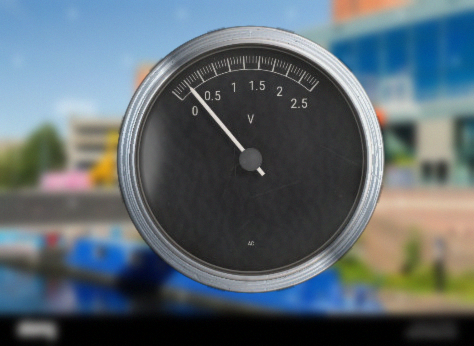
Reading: value=0.25 unit=V
